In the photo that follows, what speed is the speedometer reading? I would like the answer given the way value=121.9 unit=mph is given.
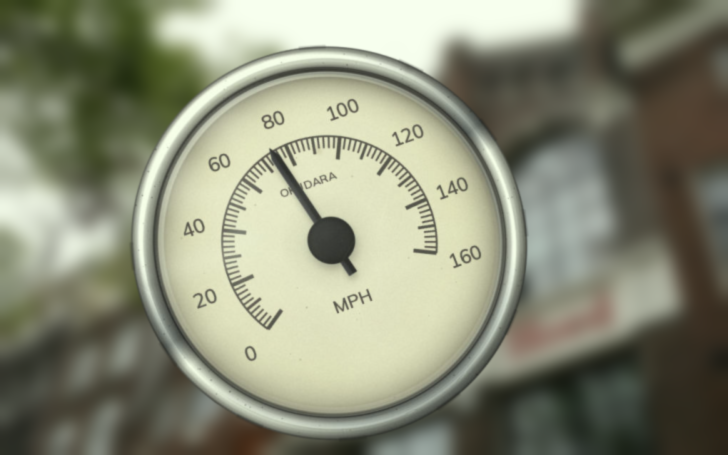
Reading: value=74 unit=mph
